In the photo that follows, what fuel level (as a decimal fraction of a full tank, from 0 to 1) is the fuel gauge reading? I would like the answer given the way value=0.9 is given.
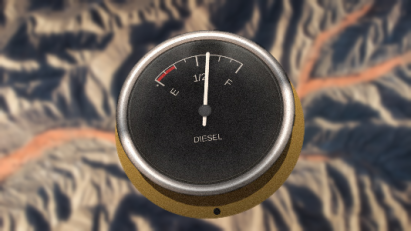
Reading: value=0.625
